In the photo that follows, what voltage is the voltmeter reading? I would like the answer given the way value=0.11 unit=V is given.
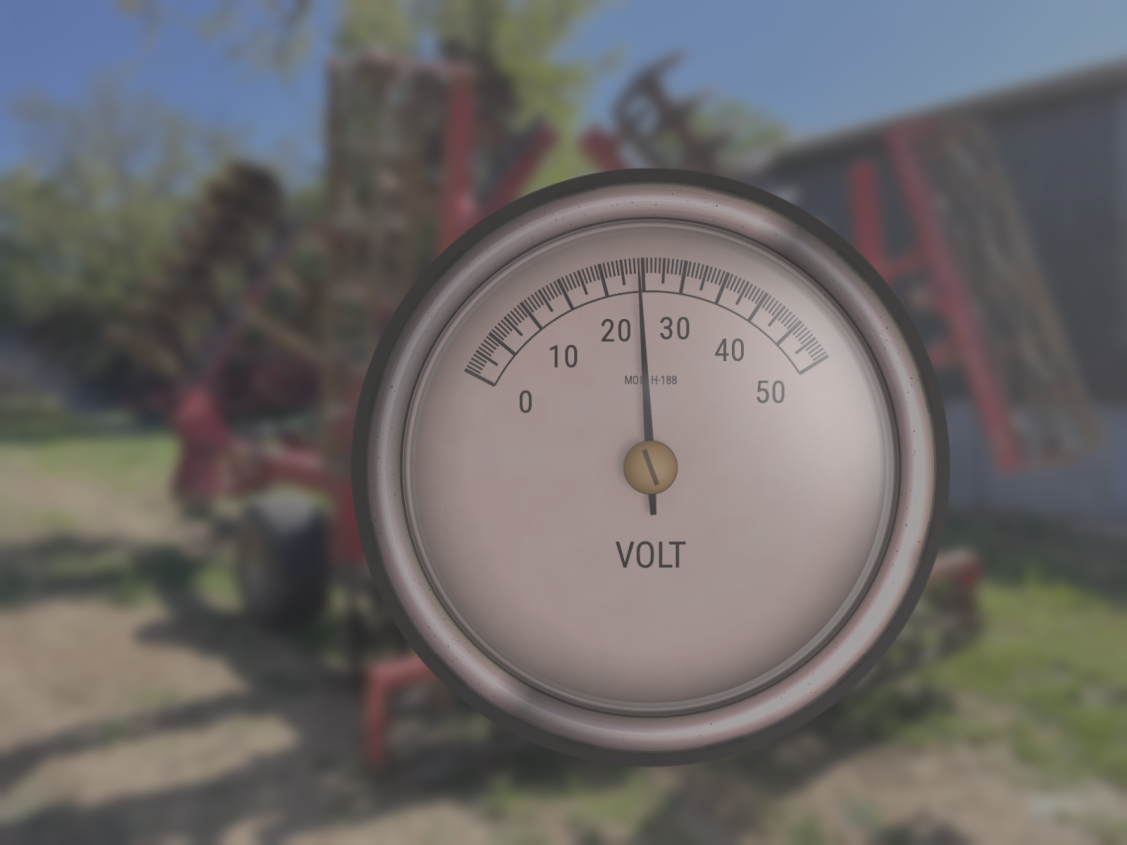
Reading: value=24.5 unit=V
